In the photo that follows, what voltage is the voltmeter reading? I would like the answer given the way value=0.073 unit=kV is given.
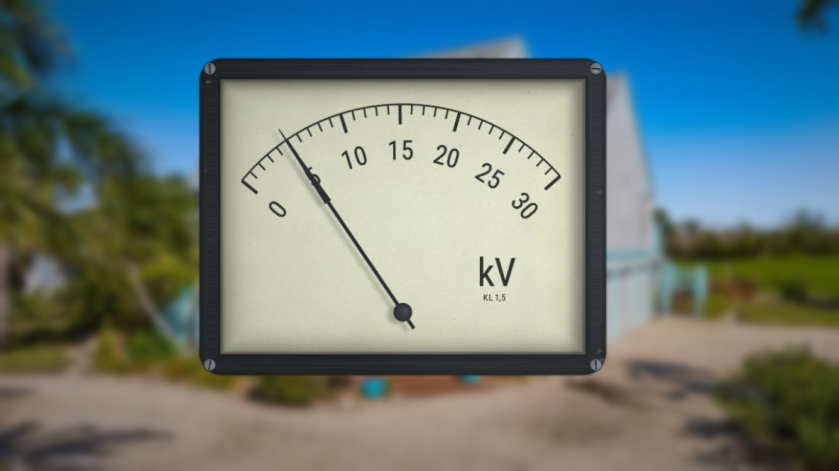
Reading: value=5 unit=kV
